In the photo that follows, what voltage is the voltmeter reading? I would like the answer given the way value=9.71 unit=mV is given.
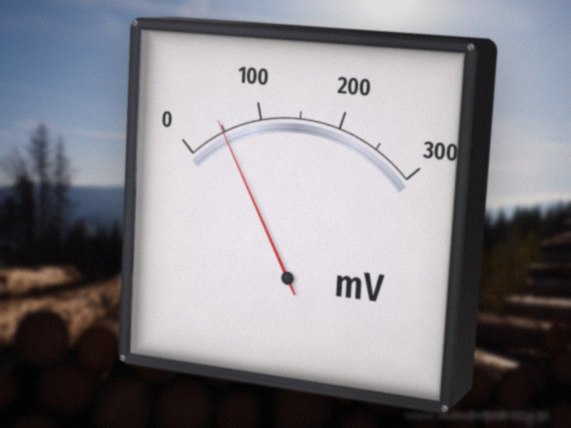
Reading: value=50 unit=mV
